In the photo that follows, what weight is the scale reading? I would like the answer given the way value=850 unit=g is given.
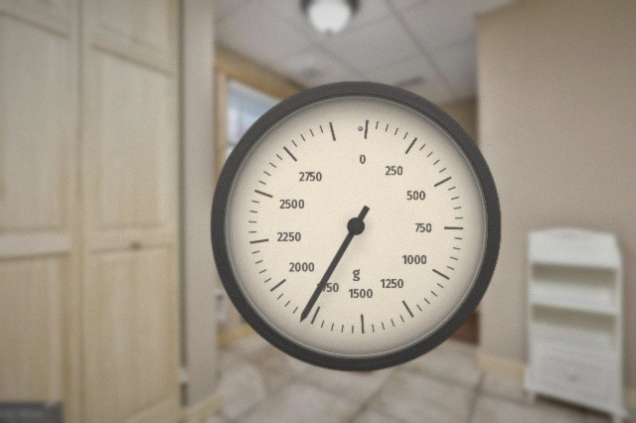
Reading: value=1800 unit=g
